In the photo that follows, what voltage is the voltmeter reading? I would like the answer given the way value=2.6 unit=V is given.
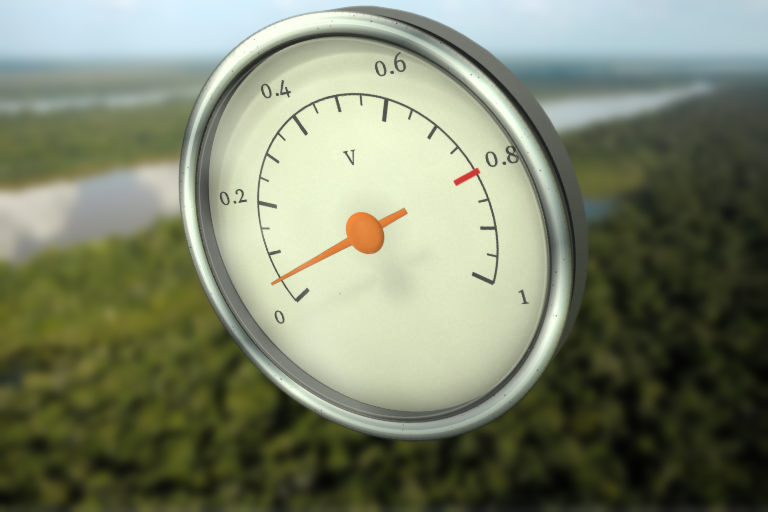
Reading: value=0.05 unit=V
